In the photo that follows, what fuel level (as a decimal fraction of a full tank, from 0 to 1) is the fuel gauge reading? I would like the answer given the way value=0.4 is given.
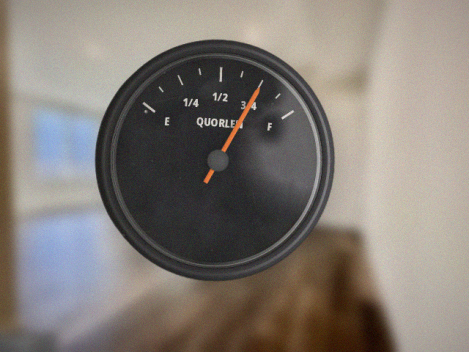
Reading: value=0.75
